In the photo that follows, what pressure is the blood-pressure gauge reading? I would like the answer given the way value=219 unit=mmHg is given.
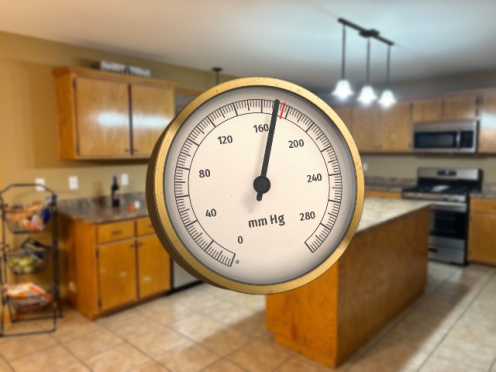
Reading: value=170 unit=mmHg
